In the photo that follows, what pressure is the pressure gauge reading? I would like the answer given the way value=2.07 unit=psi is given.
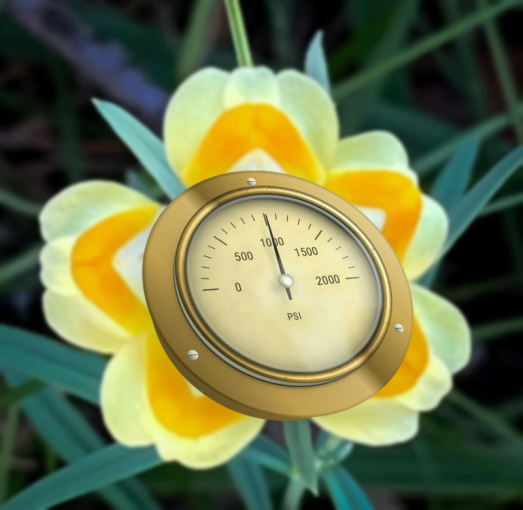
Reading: value=1000 unit=psi
